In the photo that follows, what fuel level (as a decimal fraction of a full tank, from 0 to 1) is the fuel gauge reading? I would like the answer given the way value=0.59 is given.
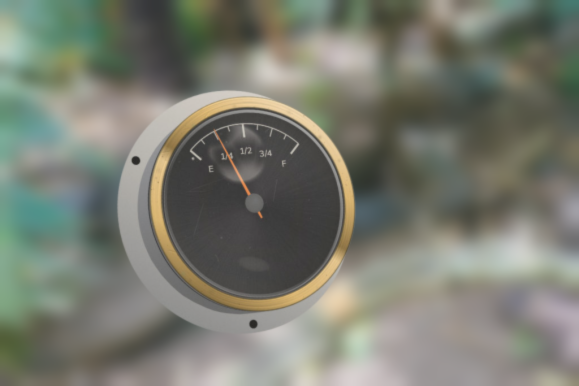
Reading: value=0.25
